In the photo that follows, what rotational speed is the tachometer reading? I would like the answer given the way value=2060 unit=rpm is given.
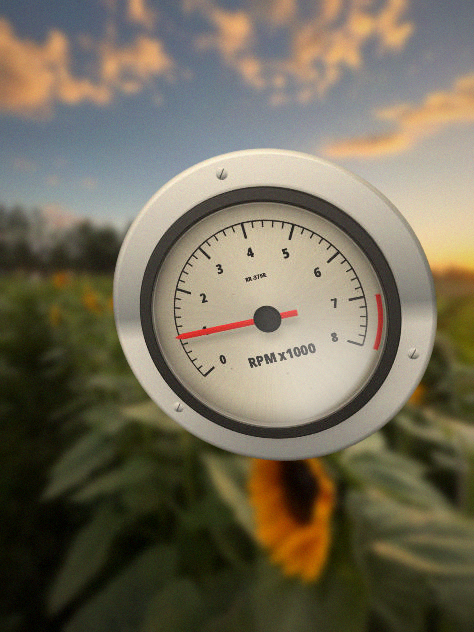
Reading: value=1000 unit=rpm
